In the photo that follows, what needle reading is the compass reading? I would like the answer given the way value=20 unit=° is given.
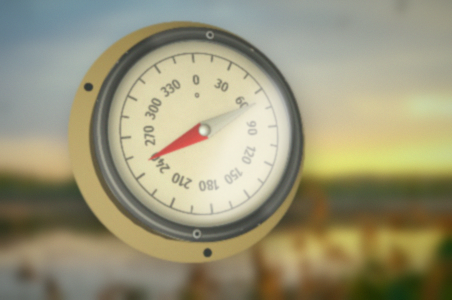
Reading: value=247.5 unit=°
